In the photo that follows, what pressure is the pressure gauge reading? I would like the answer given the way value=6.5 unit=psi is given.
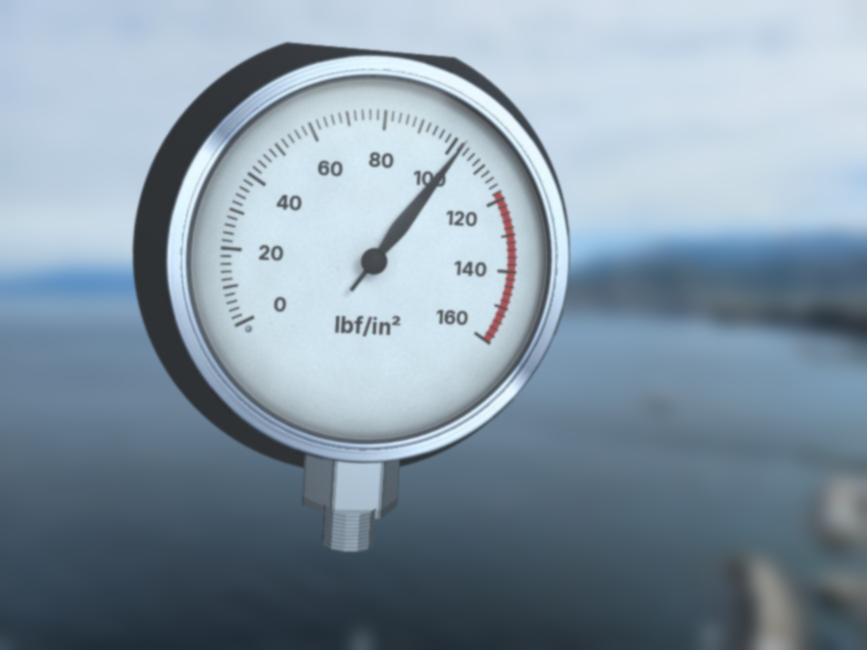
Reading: value=102 unit=psi
